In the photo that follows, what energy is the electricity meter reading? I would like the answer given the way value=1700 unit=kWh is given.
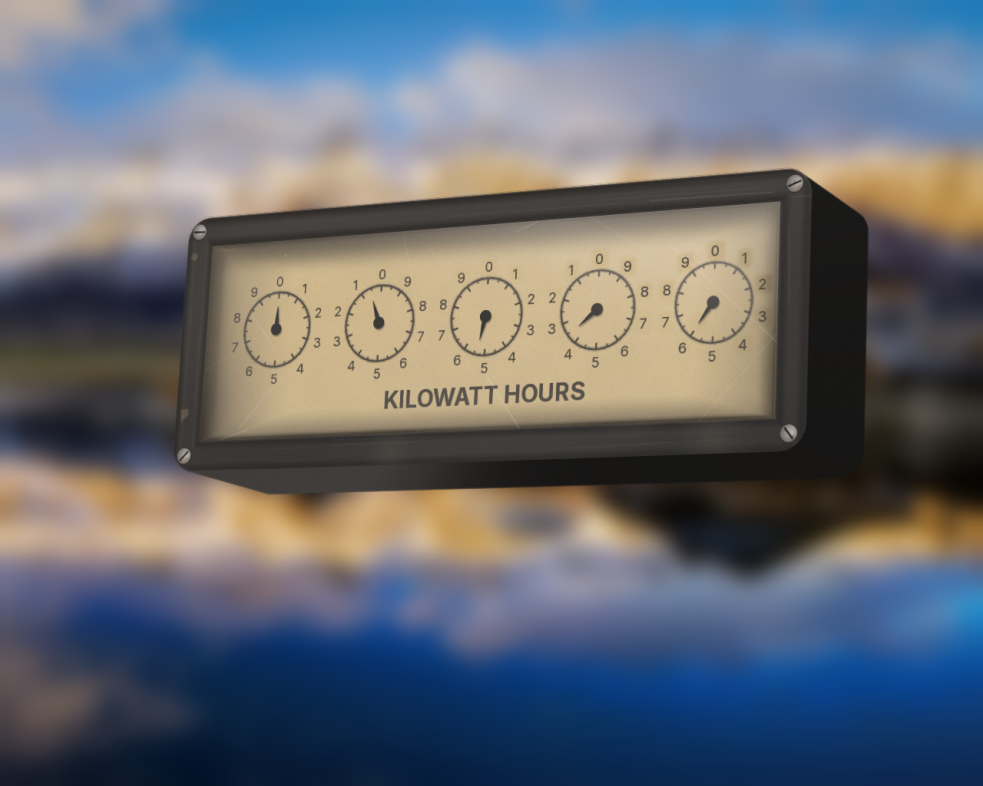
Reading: value=536 unit=kWh
